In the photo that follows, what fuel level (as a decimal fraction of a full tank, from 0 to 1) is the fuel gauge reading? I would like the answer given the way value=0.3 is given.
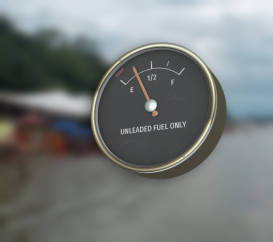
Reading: value=0.25
